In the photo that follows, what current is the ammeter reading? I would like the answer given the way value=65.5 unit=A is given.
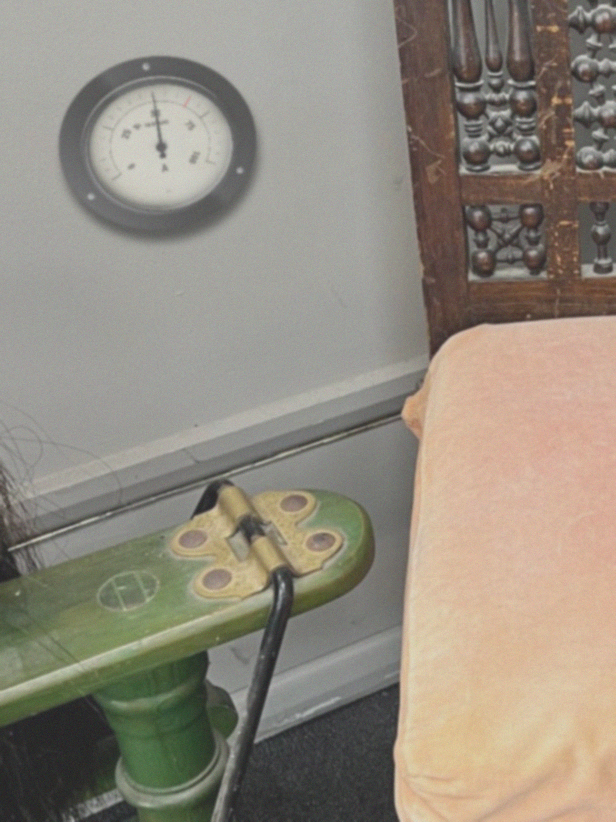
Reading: value=50 unit=A
